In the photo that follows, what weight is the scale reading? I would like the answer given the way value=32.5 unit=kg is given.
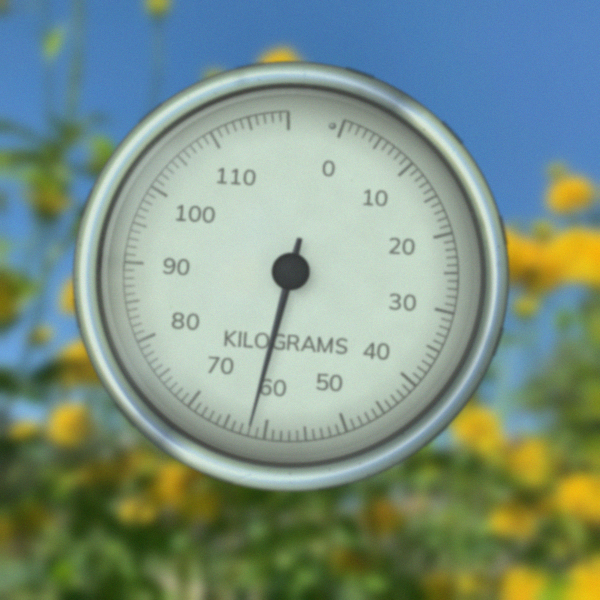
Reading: value=62 unit=kg
